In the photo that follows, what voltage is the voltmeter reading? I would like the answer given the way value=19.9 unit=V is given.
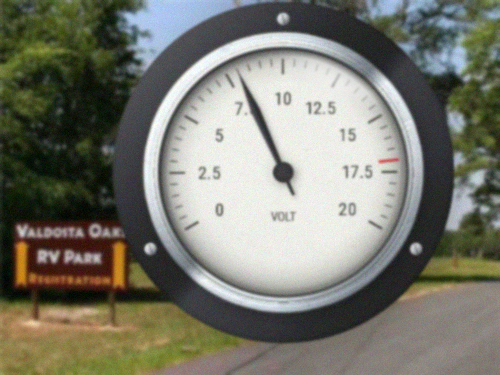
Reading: value=8 unit=V
